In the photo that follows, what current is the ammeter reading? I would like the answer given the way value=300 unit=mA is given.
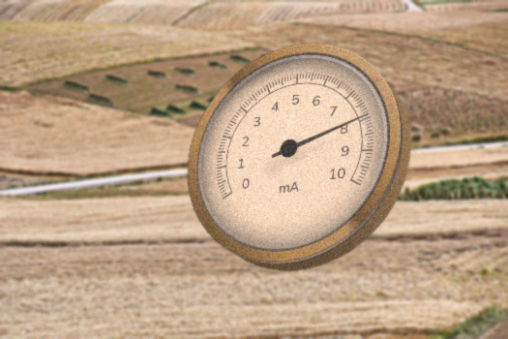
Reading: value=8 unit=mA
